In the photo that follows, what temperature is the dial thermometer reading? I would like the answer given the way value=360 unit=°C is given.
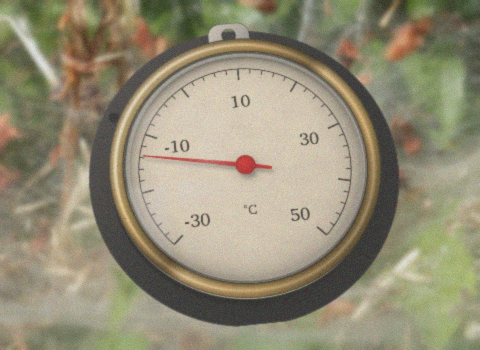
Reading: value=-14 unit=°C
